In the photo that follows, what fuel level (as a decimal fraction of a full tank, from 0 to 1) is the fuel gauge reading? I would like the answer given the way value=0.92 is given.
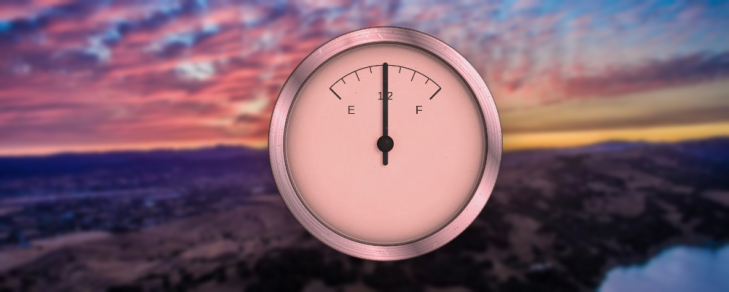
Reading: value=0.5
